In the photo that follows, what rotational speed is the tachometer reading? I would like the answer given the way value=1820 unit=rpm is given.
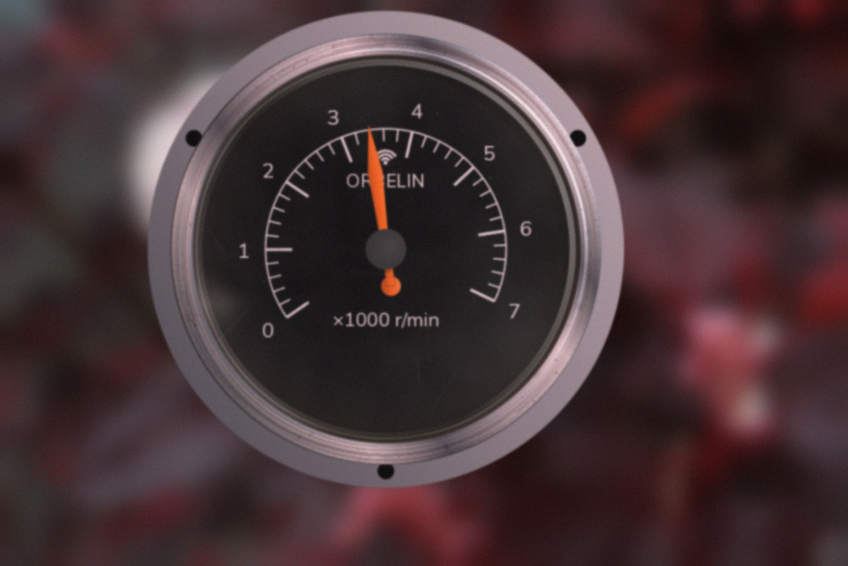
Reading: value=3400 unit=rpm
